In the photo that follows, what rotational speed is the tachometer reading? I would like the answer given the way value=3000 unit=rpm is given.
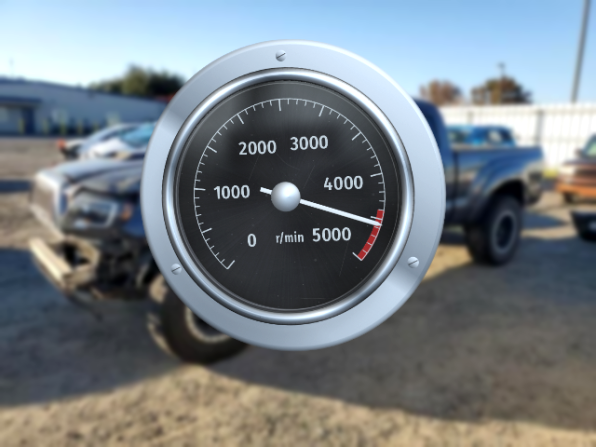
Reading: value=4550 unit=rpm
